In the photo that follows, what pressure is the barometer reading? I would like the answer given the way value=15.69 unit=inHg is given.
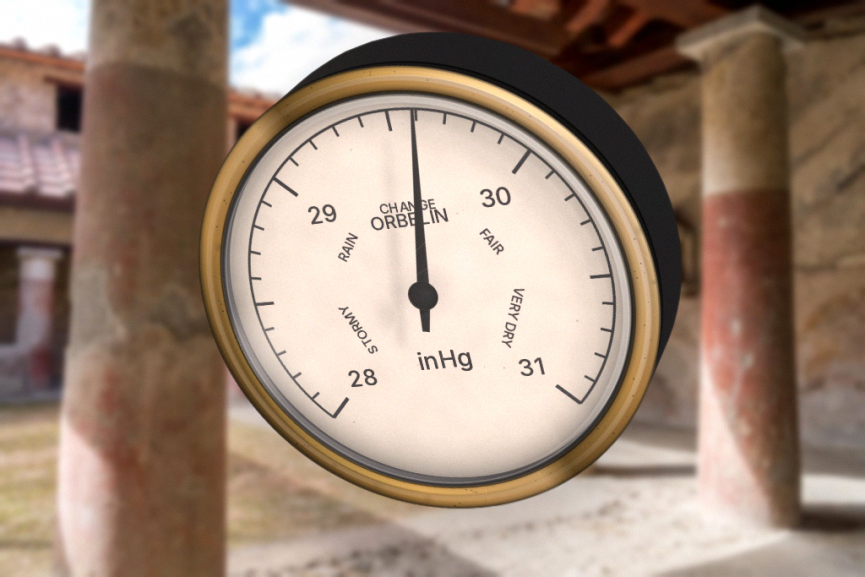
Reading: value=29.6 unit=inHg
